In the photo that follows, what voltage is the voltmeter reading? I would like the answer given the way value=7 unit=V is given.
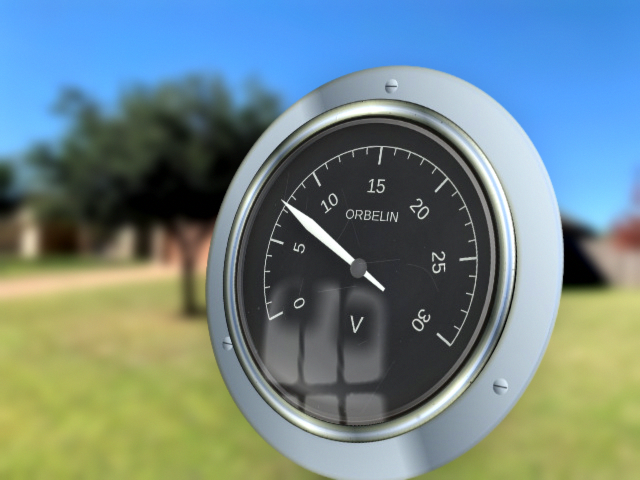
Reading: value=7.5 unit=V
